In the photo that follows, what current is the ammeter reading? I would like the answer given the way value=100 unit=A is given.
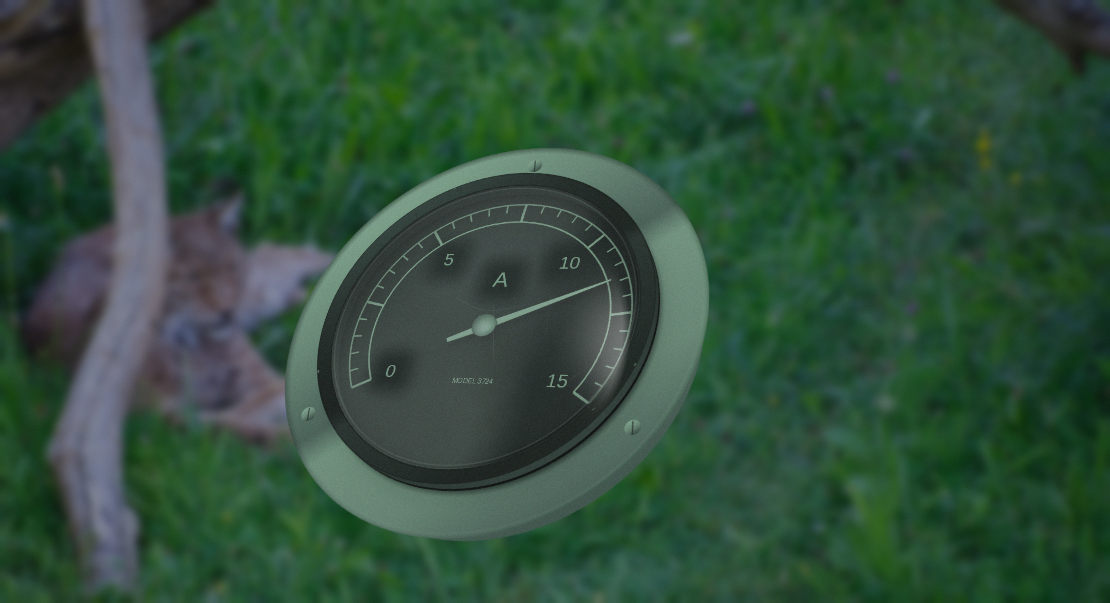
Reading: value=11.5 unit=A
